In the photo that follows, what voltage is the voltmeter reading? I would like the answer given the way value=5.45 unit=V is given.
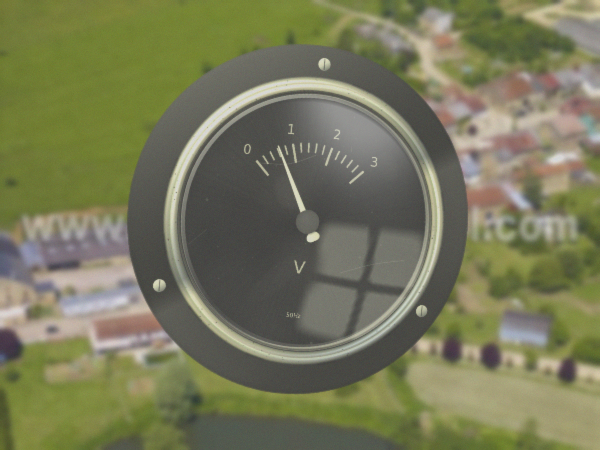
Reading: value=0.6 unit=V
